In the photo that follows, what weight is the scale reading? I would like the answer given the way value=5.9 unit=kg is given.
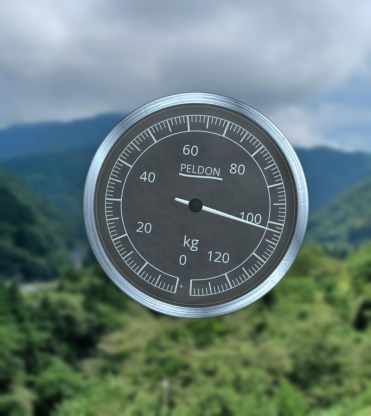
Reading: value=102 unit=kg
